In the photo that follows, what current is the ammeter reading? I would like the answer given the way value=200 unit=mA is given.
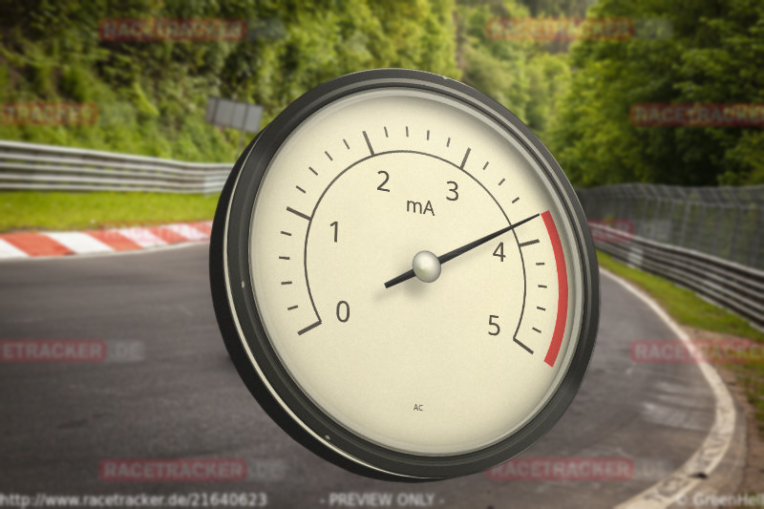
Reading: value=3.8 unit=mA
